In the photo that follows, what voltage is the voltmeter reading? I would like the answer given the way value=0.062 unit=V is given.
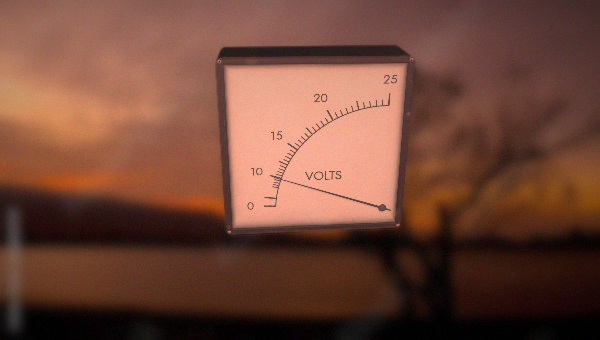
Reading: value=10 unit=V
